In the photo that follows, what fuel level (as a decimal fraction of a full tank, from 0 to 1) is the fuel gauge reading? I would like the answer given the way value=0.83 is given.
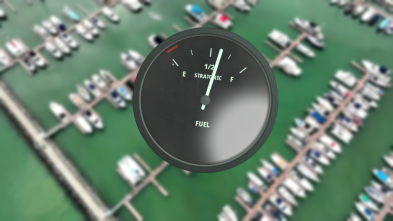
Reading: value=0.625
